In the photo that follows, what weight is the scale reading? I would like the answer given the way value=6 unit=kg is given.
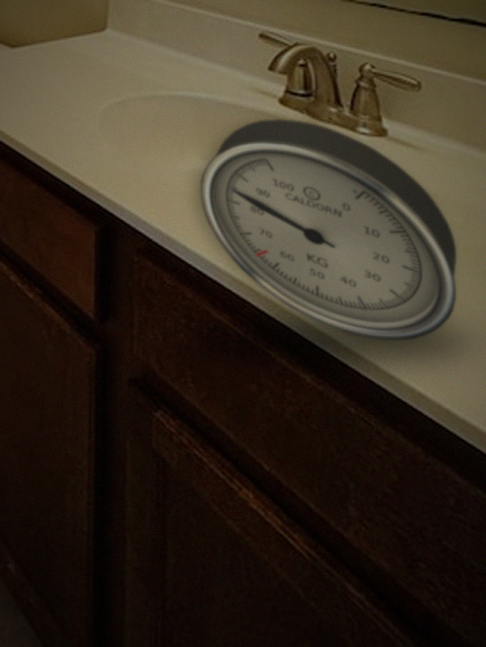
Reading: value=85 unit=kg
